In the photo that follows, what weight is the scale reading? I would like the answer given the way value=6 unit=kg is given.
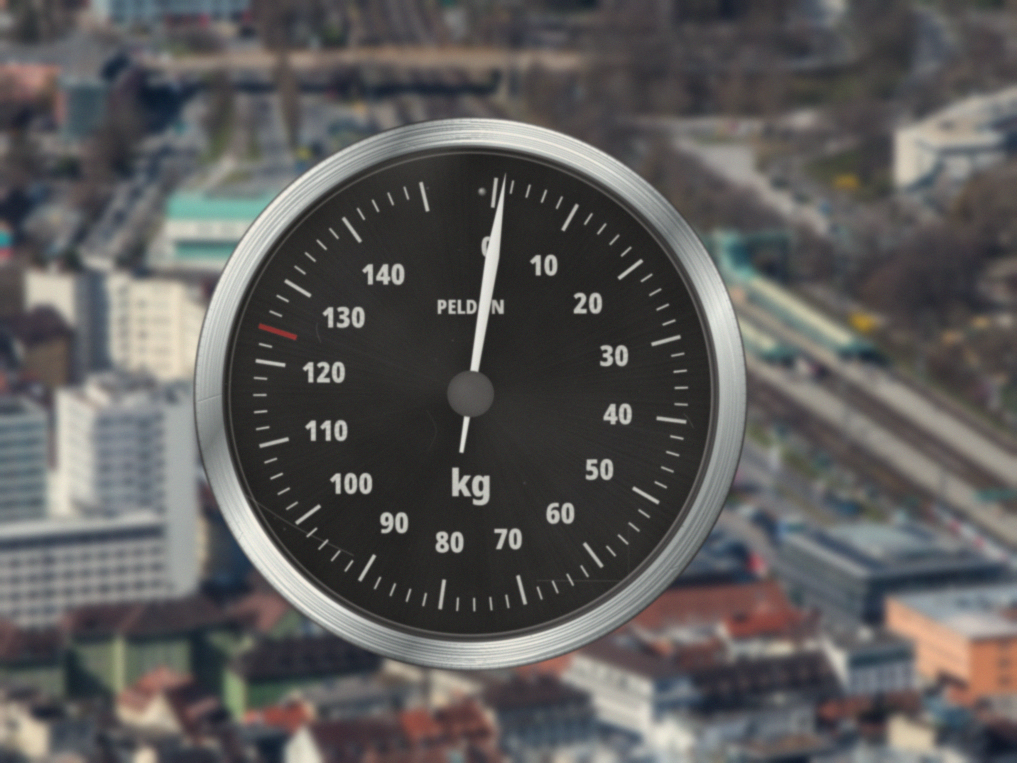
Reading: value=1 unit=kg
